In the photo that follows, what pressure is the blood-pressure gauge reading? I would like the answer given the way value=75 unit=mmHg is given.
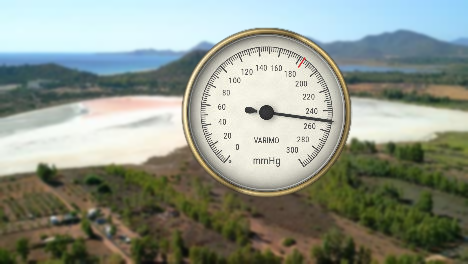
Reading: value=250 unit=mmHg
